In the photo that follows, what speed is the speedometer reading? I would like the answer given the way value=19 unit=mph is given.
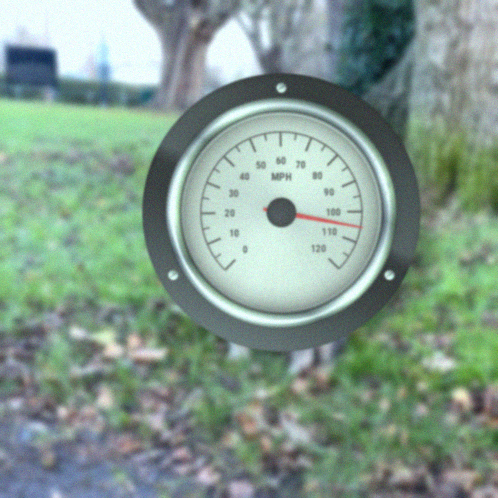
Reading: value=105 unit=mph
